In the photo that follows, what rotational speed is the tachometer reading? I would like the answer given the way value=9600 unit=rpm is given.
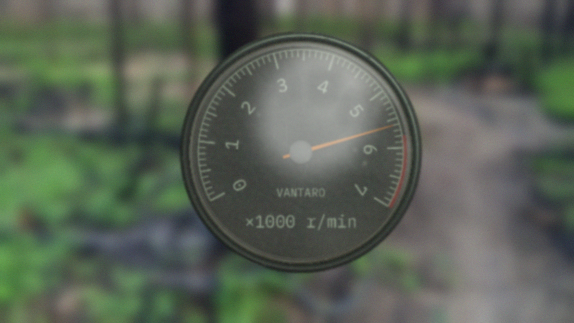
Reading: value=5600 unit=rpm
